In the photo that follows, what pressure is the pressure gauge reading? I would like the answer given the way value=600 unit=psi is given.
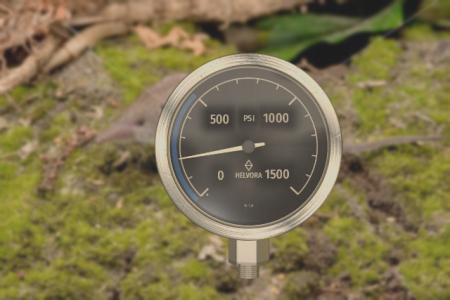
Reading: value=200 unit=psi
